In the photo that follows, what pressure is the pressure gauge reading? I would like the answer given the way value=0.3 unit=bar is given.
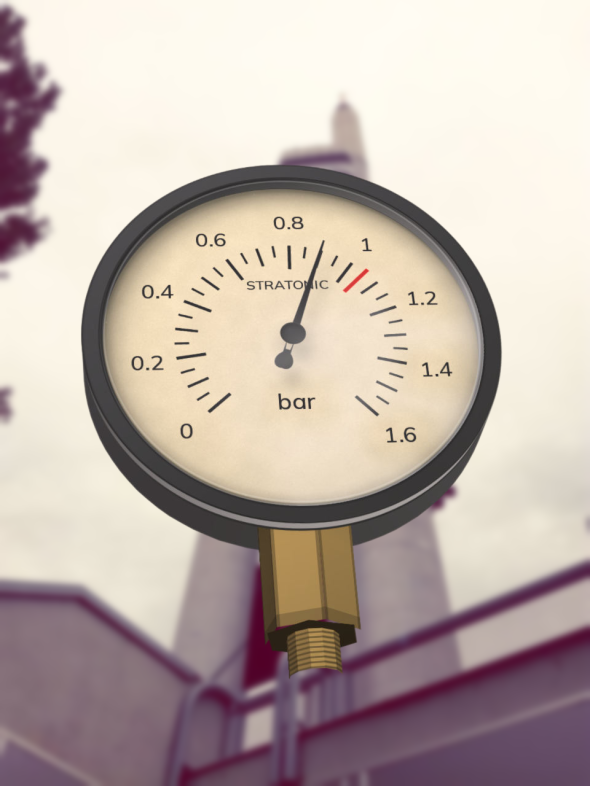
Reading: value=0.9 unit=bar
